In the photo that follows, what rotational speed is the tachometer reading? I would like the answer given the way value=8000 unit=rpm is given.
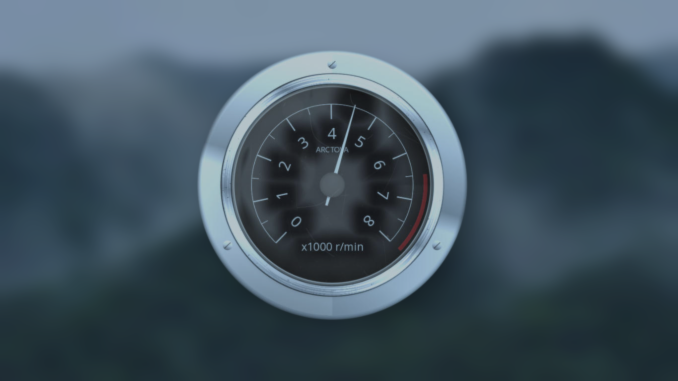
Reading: value=4500 unit=rpm
